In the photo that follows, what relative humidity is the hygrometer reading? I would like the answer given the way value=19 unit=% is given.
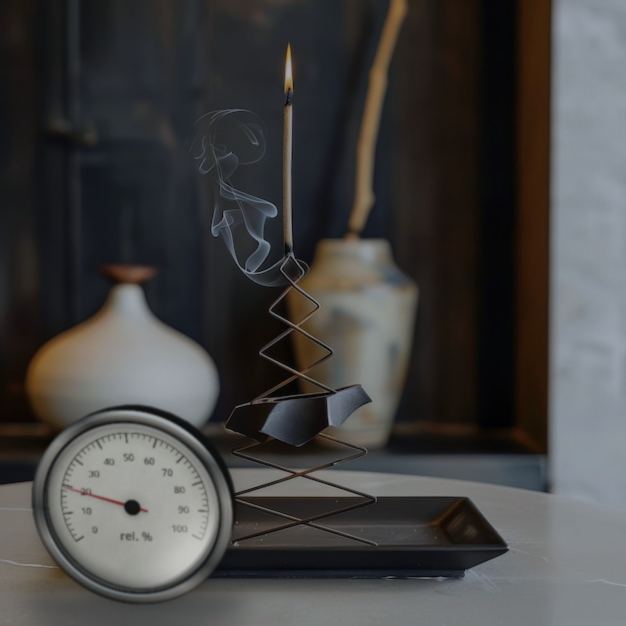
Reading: value=20 unit=%
